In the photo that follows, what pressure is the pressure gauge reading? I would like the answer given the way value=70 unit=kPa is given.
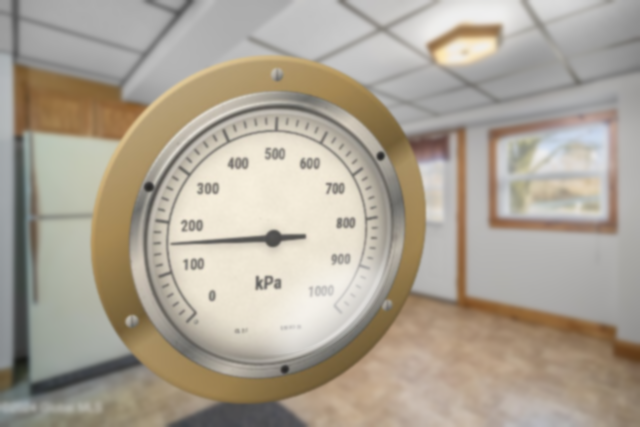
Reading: value=160 unit=kPa
